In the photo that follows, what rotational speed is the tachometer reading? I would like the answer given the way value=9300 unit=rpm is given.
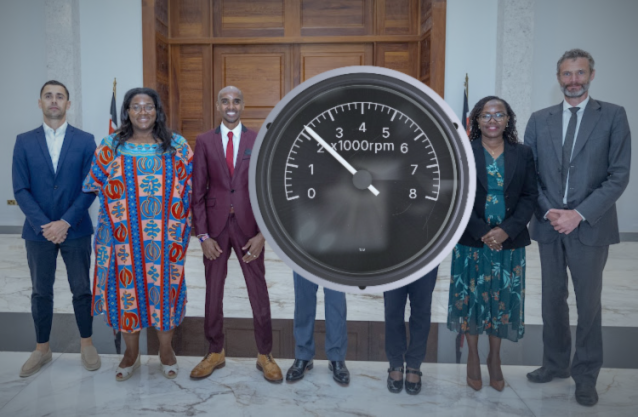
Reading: value=2200 unit=rpm
